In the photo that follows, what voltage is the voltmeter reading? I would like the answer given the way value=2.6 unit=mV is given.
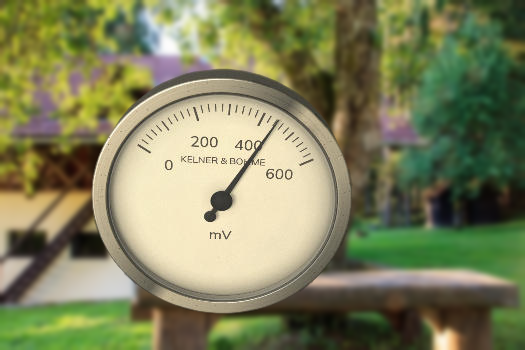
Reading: value=440 unit=mV
